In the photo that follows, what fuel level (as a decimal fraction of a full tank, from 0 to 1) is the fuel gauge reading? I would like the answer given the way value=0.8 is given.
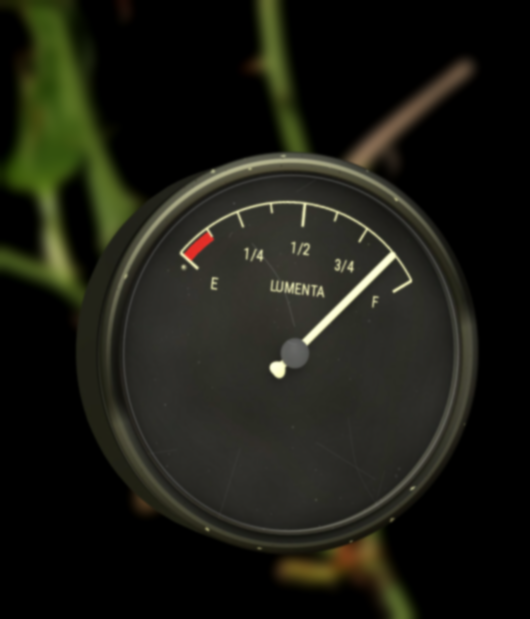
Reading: value=0.875
